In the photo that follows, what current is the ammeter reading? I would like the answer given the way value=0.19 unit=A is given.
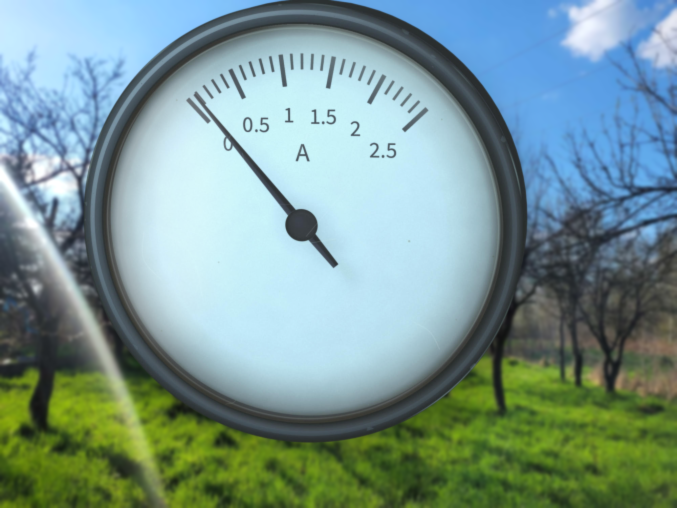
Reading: value=0.1 unit=A
